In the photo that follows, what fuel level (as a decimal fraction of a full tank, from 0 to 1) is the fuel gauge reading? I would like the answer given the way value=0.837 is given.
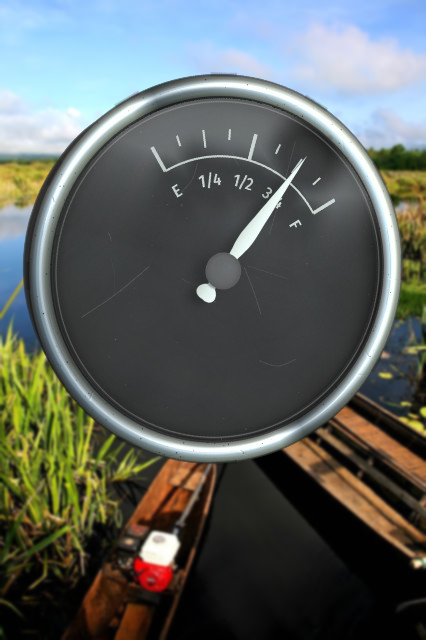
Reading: value=0.75
